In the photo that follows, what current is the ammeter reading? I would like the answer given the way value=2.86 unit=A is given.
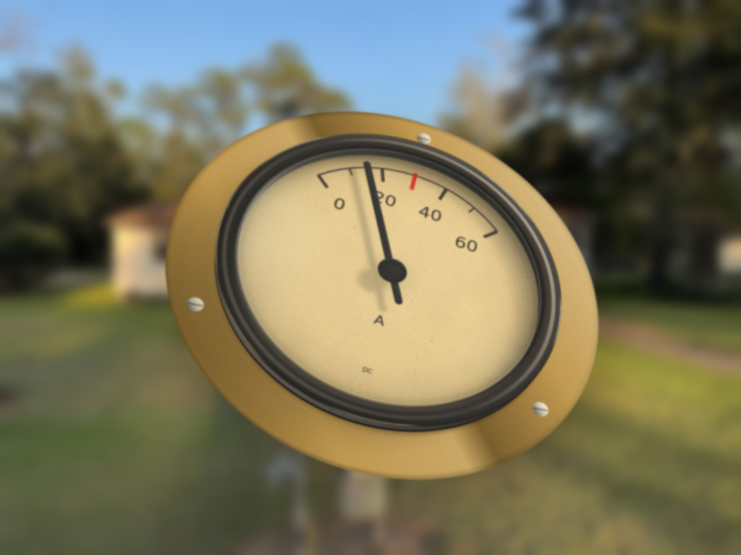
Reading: value=15 unit=A
